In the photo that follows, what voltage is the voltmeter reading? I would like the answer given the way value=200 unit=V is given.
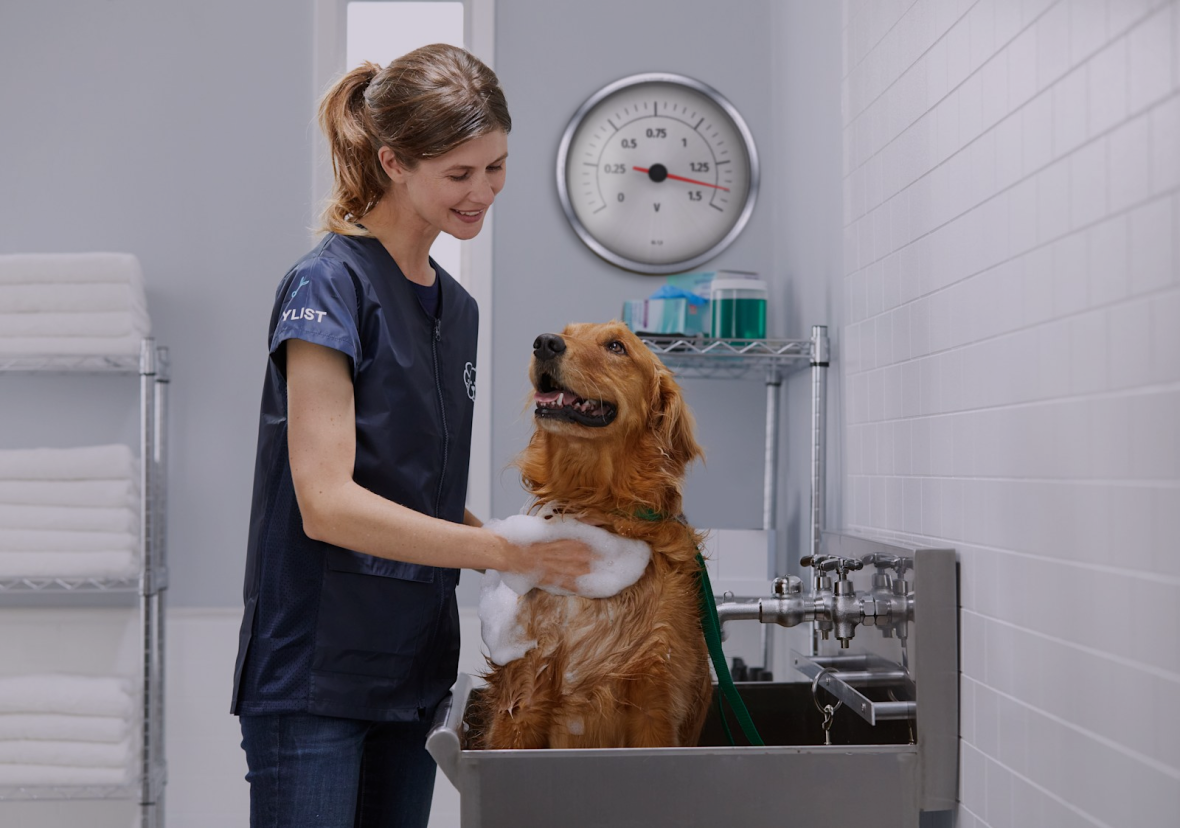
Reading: value=1.4 unit=V
